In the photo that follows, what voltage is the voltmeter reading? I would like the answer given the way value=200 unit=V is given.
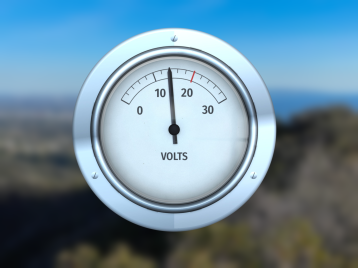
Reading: value=14 unit=V
